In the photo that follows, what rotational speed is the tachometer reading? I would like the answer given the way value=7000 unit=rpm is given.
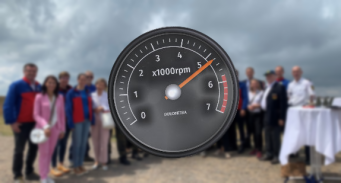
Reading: value=5200 unit=rpm
